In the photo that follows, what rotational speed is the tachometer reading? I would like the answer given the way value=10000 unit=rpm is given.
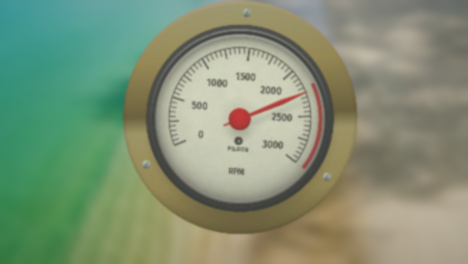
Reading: value=2250 unit=rpm
